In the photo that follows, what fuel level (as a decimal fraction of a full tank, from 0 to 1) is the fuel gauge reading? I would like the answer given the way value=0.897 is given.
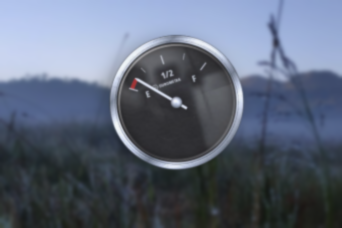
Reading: value=0.125
